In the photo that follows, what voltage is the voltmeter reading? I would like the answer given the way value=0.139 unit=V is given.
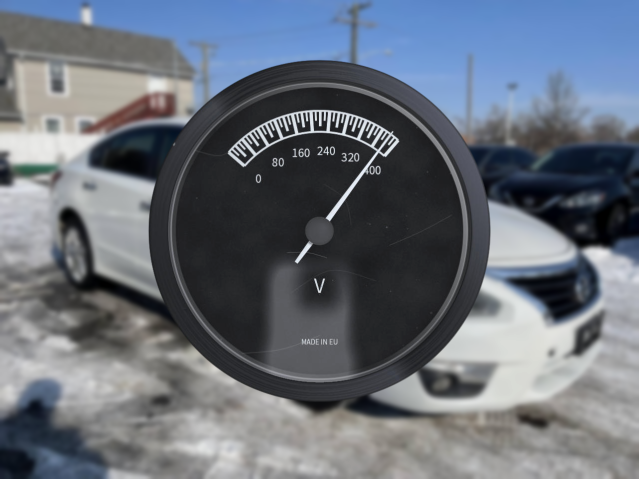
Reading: value=380 unit=V
